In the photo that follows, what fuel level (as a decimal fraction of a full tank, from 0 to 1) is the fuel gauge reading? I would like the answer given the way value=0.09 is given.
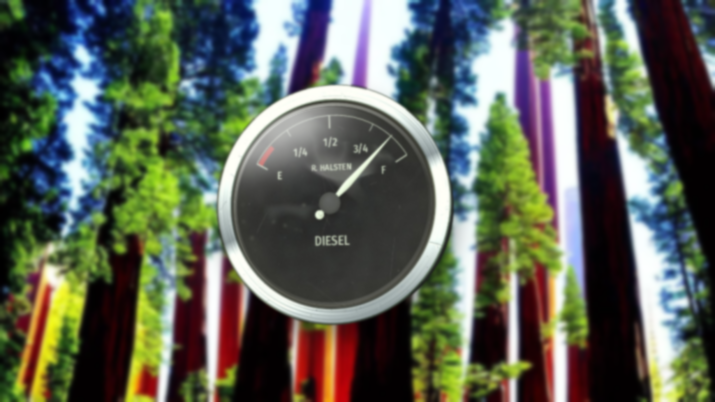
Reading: value=0.875
